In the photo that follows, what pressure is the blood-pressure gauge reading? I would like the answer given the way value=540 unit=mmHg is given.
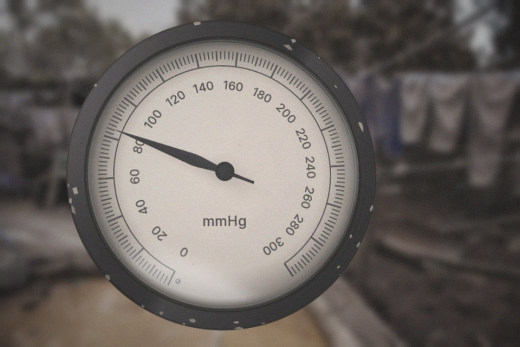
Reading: value=84 unit=mmHg
